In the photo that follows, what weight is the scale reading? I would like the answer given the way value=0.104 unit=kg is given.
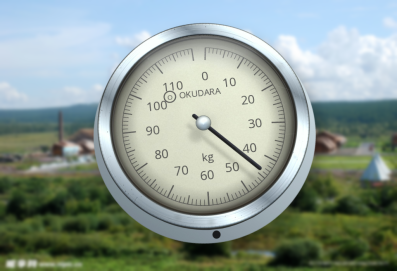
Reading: value=44 unit=kg
